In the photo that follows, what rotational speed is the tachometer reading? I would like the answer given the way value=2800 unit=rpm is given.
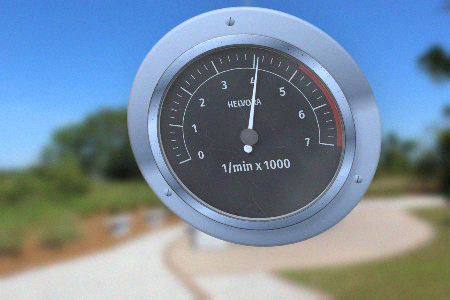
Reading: value=4100 unit=rpm
